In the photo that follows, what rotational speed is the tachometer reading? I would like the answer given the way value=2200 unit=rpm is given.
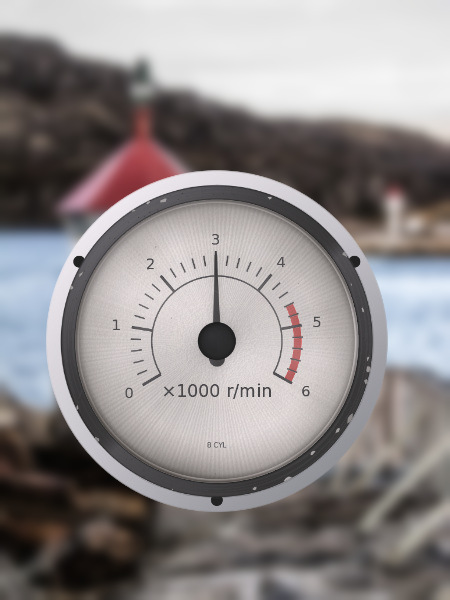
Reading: value=3000 unit=rpm
